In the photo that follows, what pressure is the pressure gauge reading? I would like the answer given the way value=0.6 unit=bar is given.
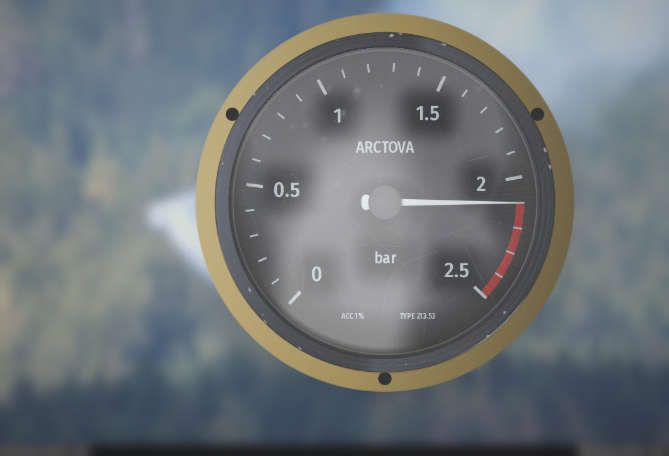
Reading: value=2.1 unit=bar
